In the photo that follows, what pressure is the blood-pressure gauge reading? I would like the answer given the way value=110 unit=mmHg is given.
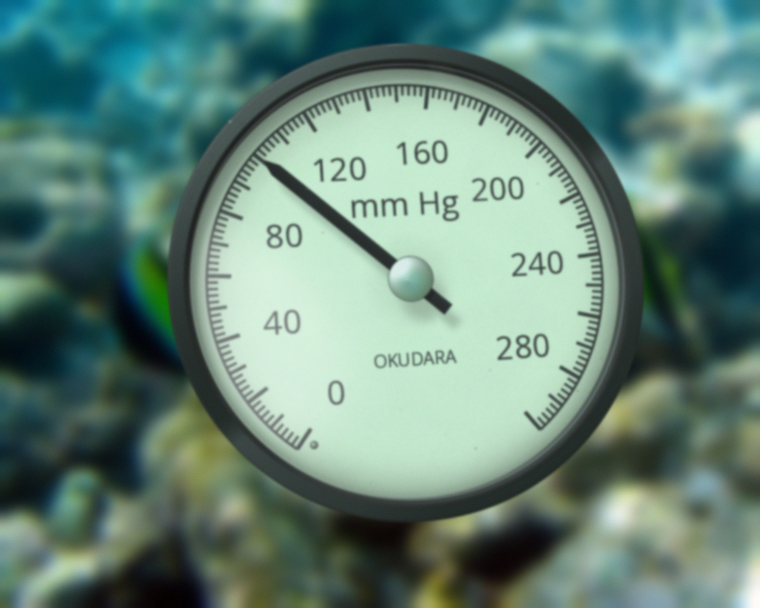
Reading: value=100 unit=mmHg
